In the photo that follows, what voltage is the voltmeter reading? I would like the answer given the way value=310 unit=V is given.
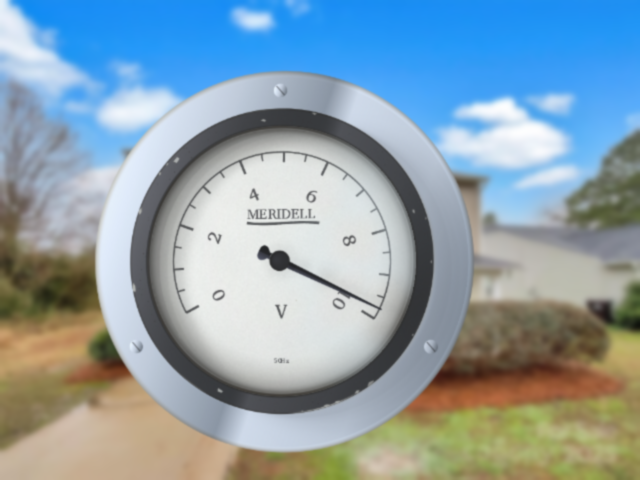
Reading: value=9.75 unit=V
